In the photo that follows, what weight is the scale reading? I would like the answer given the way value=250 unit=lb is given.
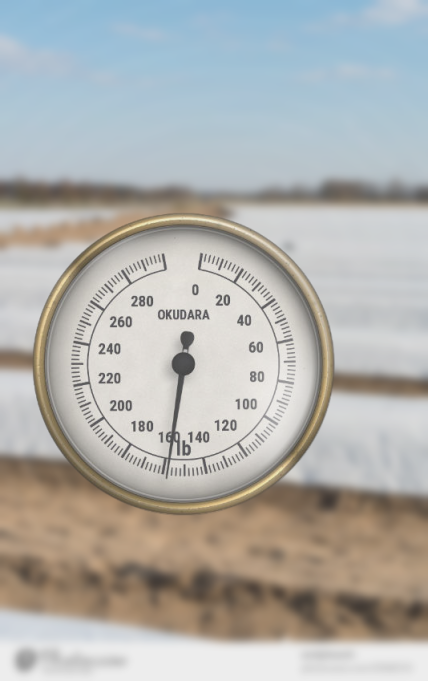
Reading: value=158 unit=lb
